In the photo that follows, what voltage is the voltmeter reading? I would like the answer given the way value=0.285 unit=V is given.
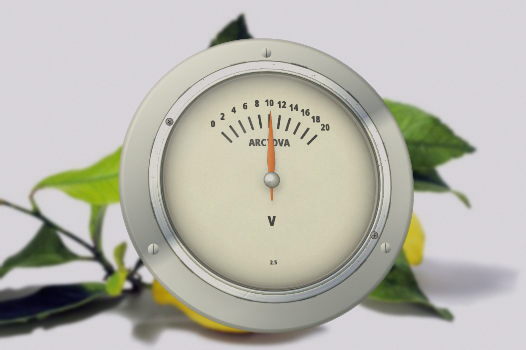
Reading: value=10 unit=V
